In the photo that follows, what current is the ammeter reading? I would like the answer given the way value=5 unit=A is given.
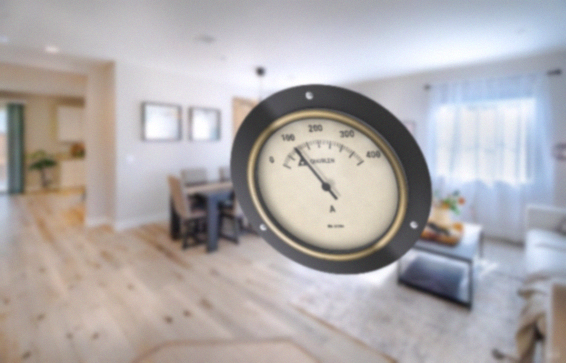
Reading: value=100 unit=A
